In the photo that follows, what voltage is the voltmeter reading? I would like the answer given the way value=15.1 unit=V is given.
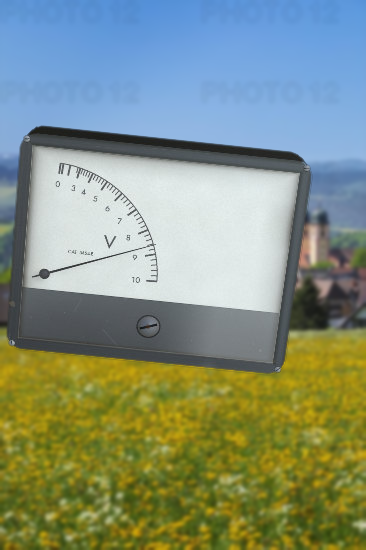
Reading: value=8.6 unit=V
